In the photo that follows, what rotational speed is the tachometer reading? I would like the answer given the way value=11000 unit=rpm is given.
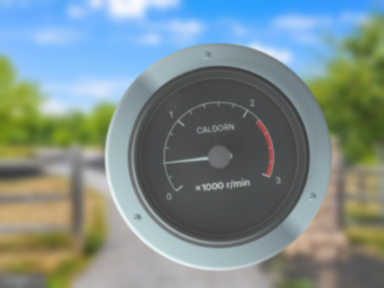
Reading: value=400 unit=rpm
